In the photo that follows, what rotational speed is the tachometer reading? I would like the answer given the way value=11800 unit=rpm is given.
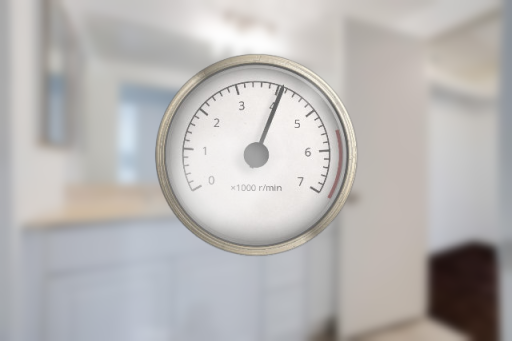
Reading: value=4100 unit=rpm
